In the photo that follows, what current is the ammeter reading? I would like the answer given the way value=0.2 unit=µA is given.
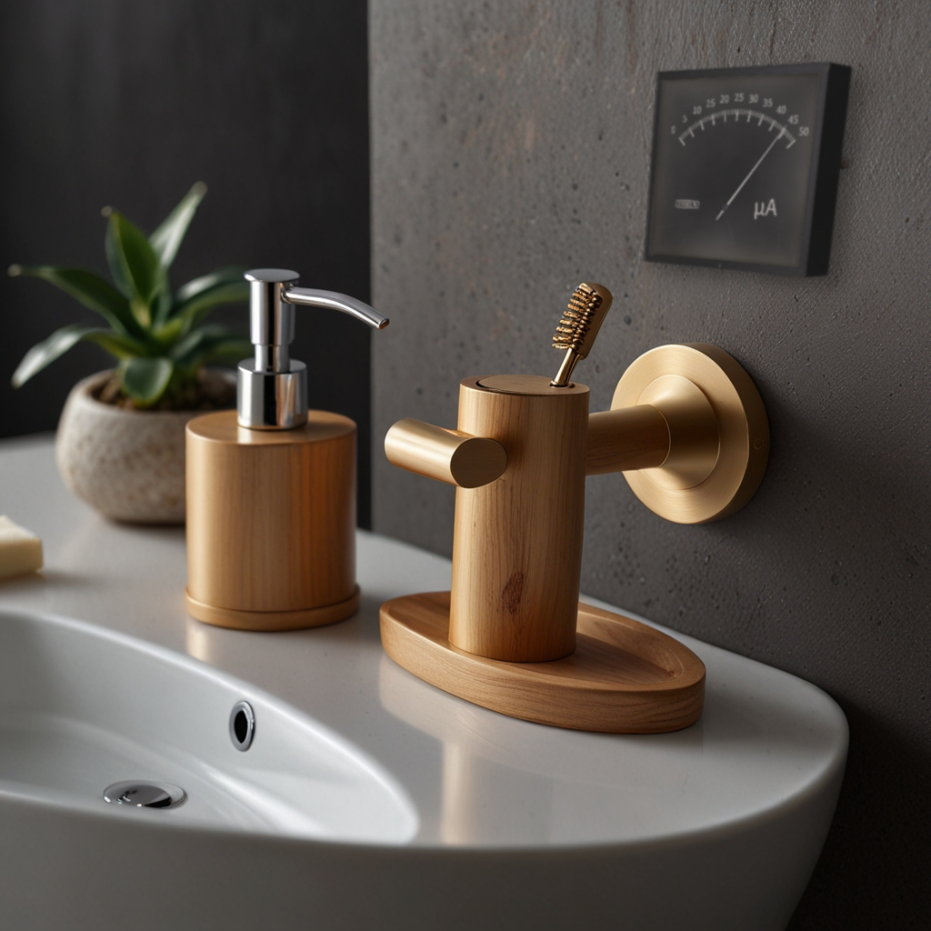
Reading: value=45 unit=µA
